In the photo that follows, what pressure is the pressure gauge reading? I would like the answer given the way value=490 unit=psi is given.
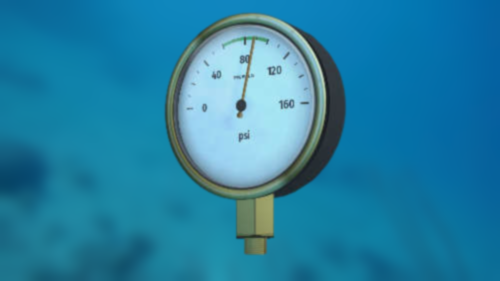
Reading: value=90 unit=psi
